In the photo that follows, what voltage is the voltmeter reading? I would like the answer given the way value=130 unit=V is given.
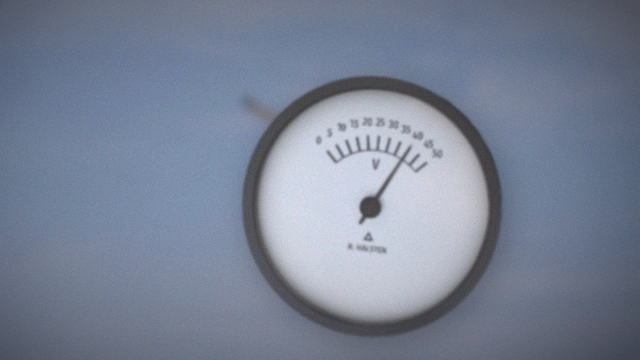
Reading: value=40 unit=V
